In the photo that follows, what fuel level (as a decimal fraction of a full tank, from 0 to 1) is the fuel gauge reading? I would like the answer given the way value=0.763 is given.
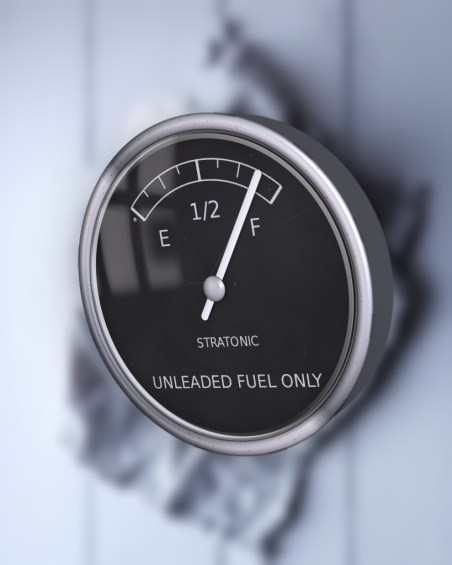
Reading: value=0.875
